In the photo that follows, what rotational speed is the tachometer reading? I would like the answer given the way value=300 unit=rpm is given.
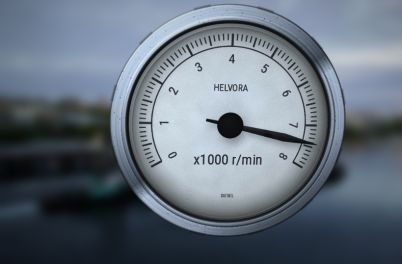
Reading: value=7400 unit=rpm
